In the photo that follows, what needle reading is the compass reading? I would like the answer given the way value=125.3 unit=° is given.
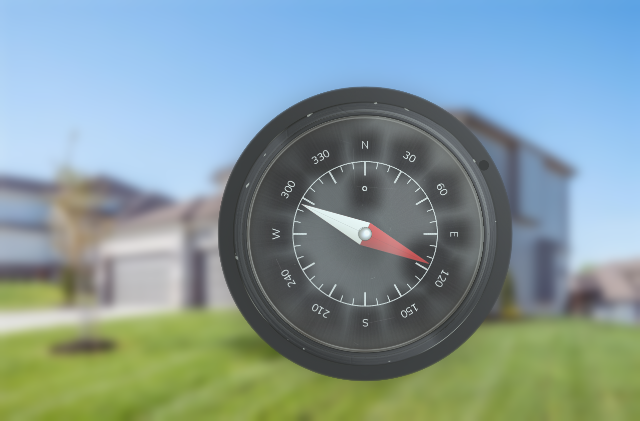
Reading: value=115 unit=°
